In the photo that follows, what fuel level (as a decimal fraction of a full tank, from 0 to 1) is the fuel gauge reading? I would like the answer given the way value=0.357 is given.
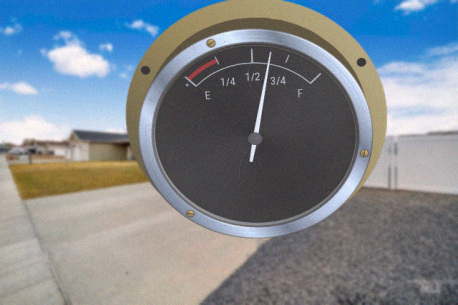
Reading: value=0.625
